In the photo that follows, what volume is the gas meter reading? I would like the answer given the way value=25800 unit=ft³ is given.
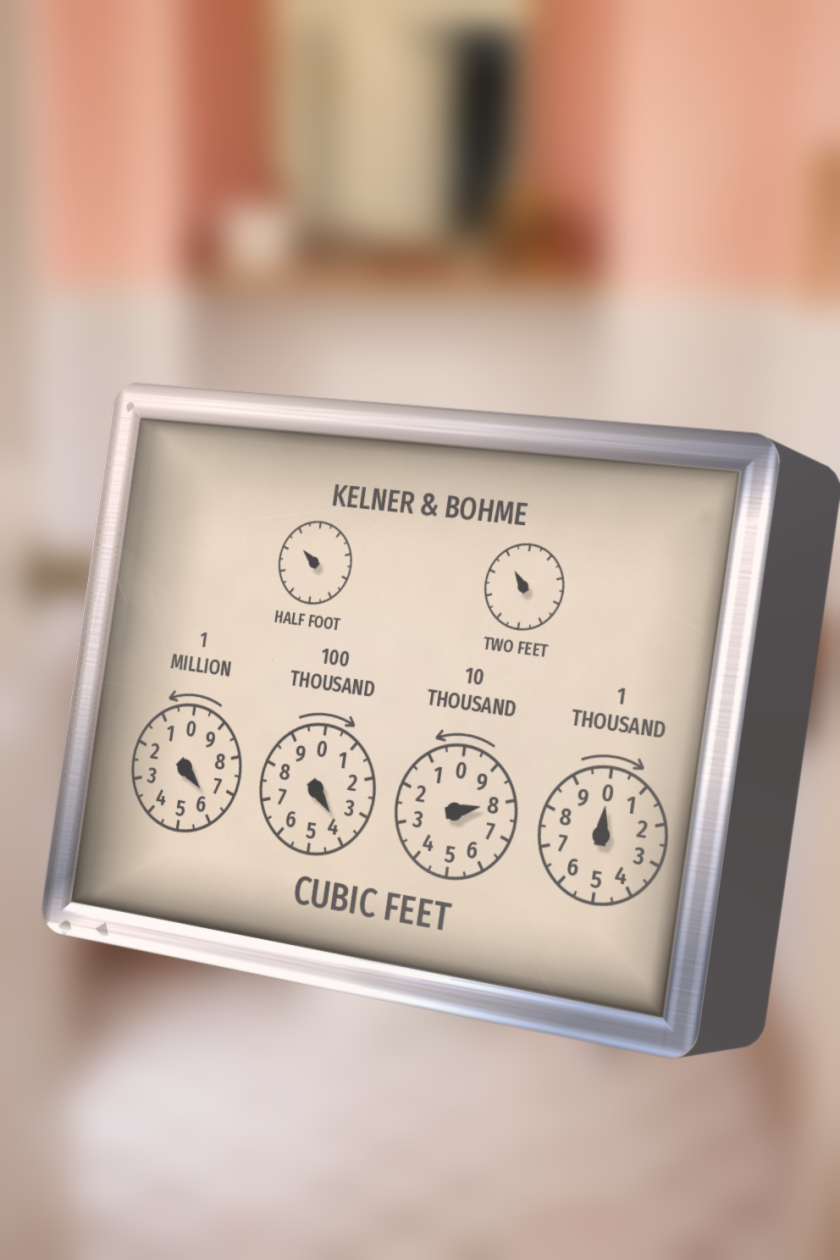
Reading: value=638000 unit=ft³
